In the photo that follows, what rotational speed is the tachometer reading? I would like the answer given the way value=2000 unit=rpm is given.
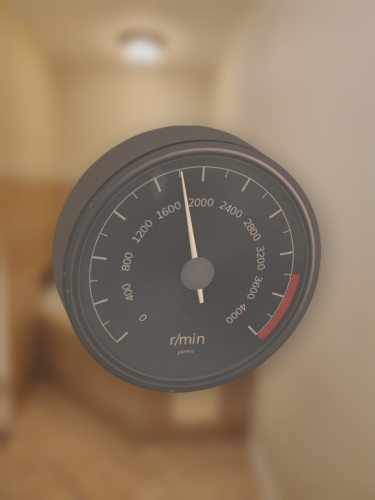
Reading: value=1800 unit=rpm
